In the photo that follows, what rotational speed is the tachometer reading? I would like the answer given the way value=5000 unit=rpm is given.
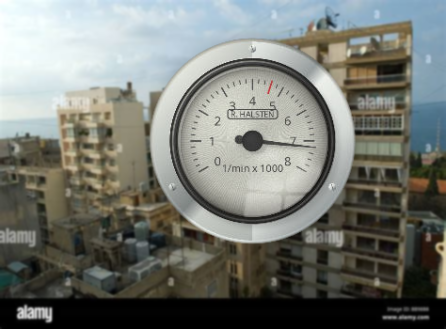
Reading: value=7200 unit=rpm
